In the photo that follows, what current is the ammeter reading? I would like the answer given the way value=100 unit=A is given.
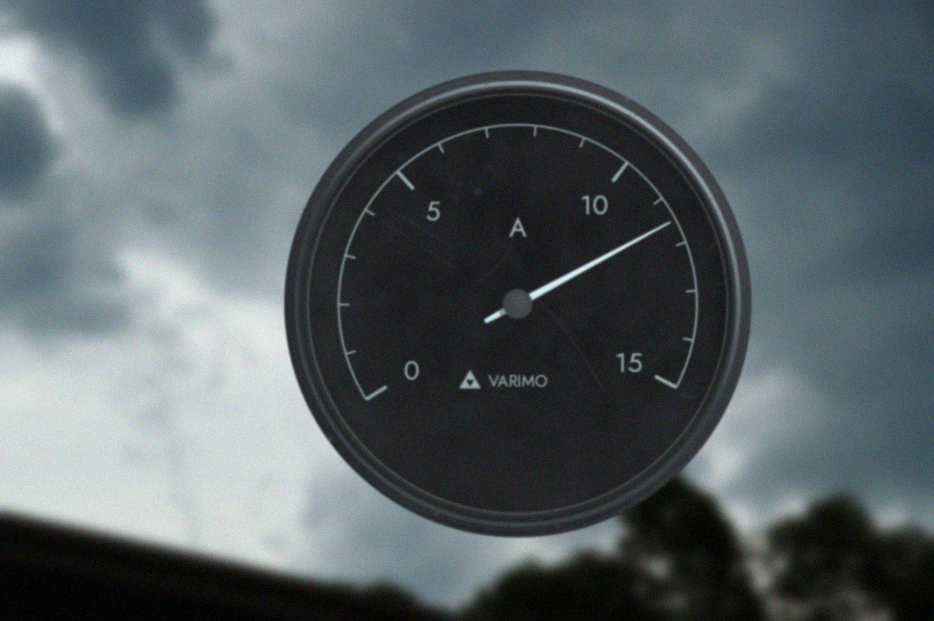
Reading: value=11.5 unit=A
